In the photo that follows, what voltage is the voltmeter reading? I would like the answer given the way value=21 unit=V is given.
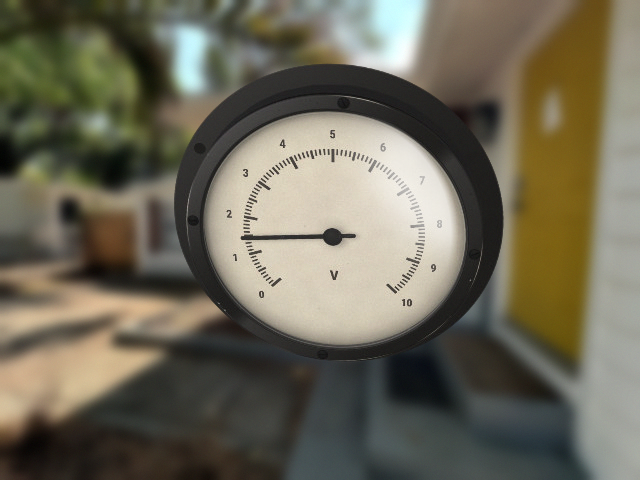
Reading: value=1.5 unit=V
